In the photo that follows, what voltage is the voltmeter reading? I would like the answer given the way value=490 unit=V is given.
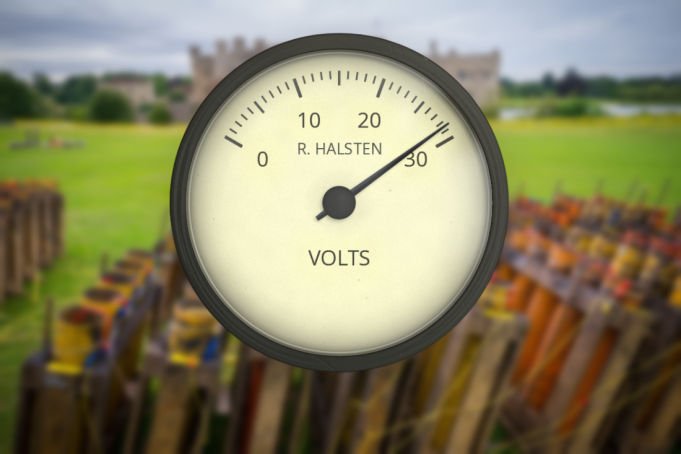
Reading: value=28.5 unit=V
